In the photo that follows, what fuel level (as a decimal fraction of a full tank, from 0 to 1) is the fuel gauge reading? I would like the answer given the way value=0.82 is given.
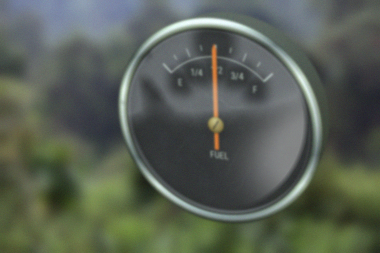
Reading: value=0.5
